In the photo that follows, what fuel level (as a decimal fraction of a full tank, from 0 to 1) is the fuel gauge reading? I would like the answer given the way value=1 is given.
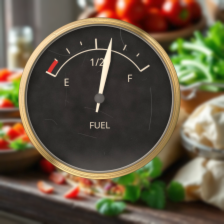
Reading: value=0.625
